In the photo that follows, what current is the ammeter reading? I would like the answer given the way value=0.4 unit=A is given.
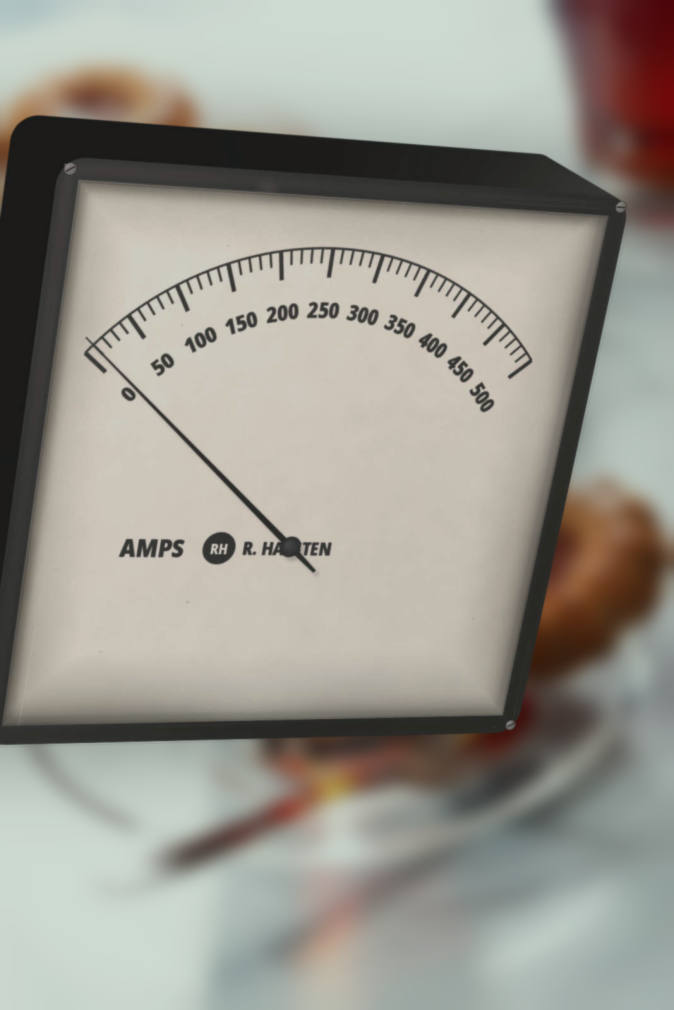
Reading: value=10 unit=A
